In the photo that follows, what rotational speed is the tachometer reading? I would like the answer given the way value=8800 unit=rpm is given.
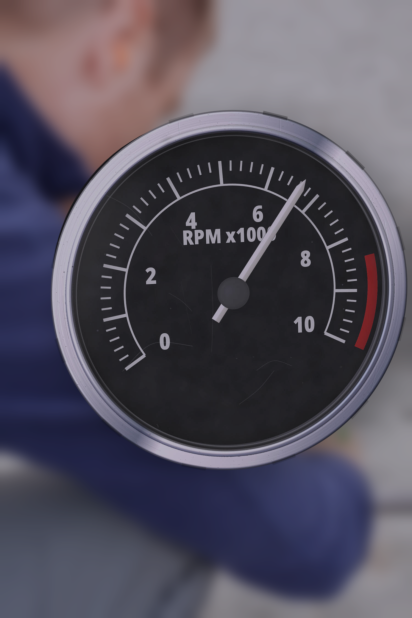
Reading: value=6600 unit=rpm
